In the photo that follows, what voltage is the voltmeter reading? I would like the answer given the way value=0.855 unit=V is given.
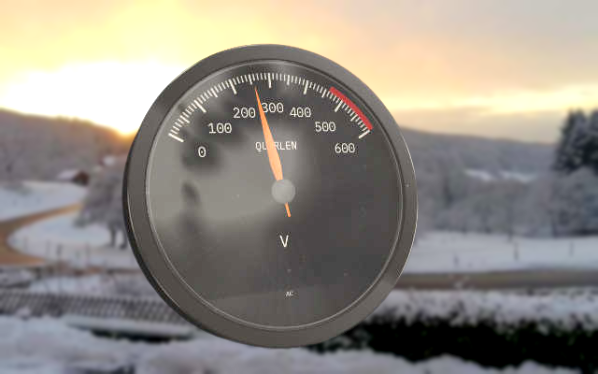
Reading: value=250 unit=V
